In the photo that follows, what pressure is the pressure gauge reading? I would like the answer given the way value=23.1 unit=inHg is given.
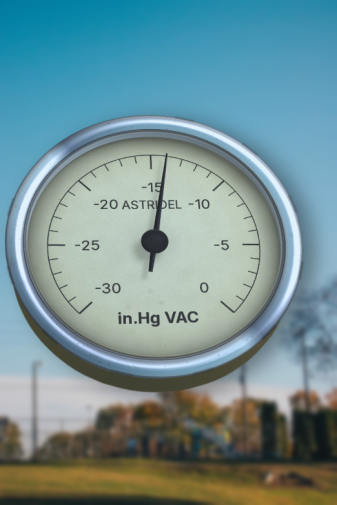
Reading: value=-14 unit=inHg
